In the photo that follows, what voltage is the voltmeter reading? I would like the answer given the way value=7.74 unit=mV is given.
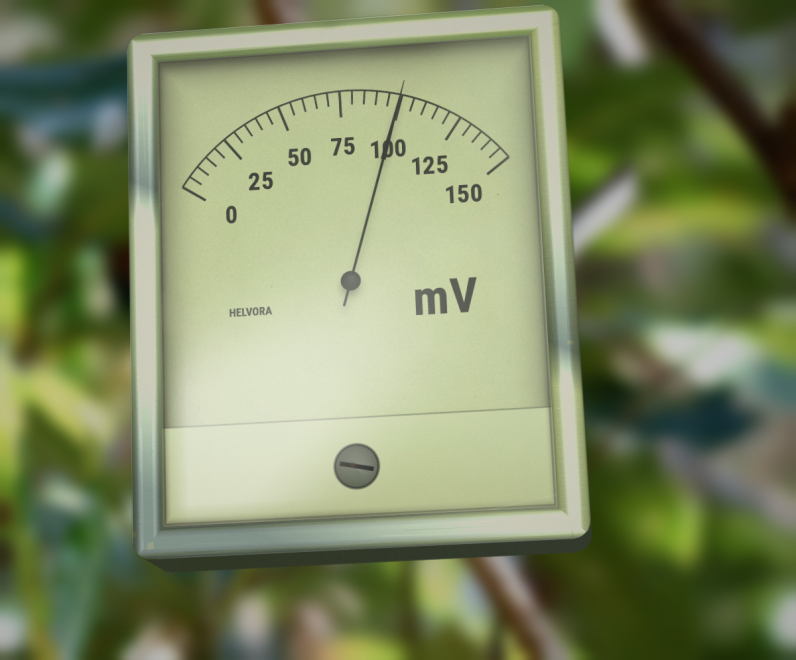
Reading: value=100 unit=mV
